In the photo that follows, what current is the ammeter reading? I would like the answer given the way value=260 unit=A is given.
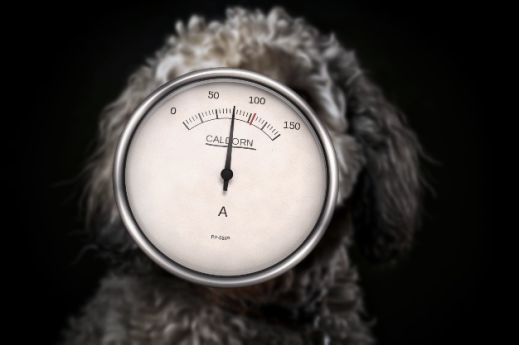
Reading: value=75 unit=A
